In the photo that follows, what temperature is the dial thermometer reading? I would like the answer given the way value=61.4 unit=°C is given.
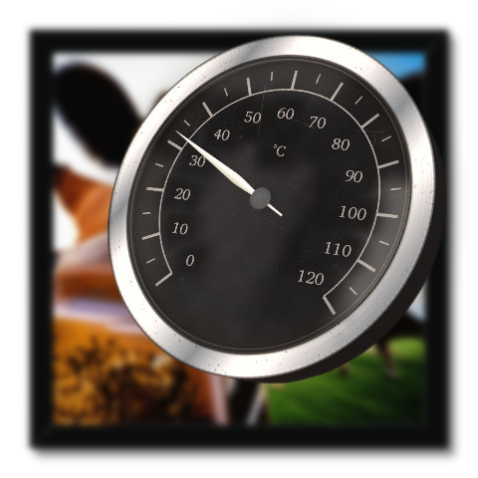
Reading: value=32.5 unit=°C
